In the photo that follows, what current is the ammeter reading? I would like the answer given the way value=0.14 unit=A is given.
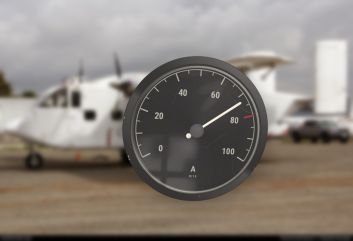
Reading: value=72.5 unit=A
